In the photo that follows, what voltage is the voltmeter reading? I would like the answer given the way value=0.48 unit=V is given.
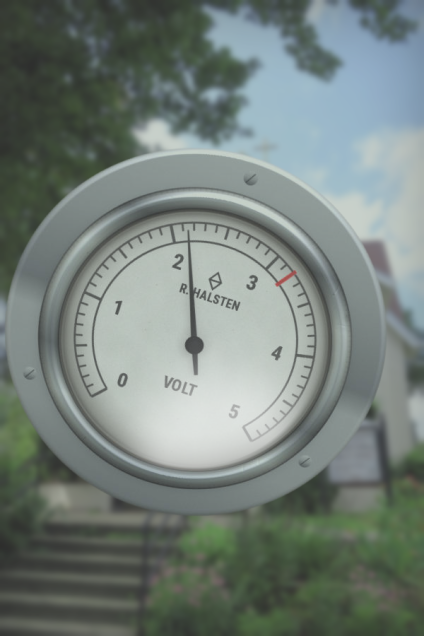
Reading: value=2.15 unit=V
